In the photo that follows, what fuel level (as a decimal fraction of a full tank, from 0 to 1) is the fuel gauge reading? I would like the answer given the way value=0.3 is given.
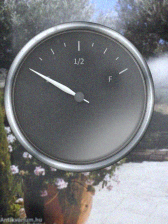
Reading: value=0
